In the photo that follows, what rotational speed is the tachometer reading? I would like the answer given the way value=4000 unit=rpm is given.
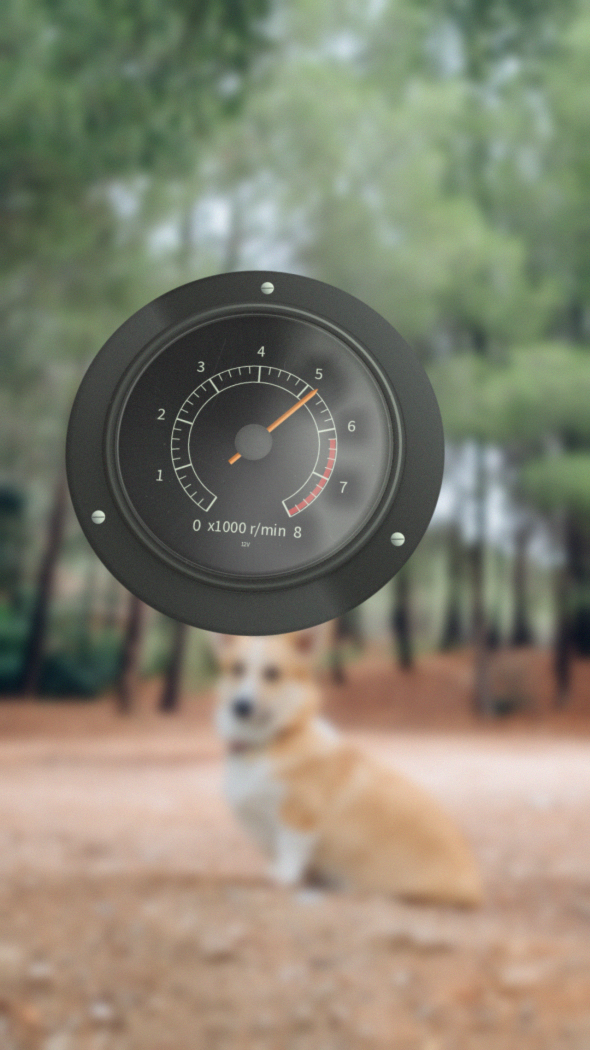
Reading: value=5200 unit=rpm
